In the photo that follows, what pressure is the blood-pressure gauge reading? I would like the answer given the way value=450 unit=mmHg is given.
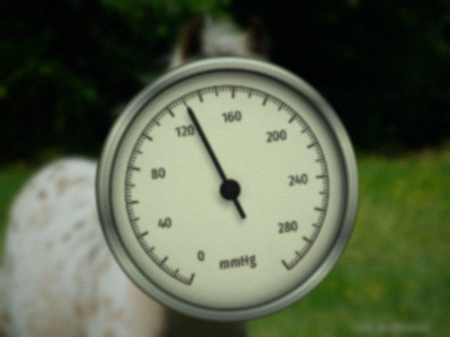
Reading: value=130 unit=mmHg
